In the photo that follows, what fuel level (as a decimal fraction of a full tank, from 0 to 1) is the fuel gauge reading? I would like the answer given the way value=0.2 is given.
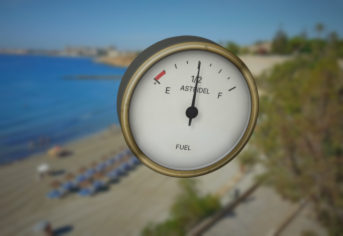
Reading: value=0.5
